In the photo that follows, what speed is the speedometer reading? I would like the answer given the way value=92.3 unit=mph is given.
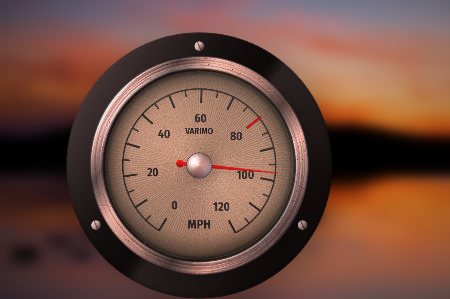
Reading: value=97.5 unit=mph
